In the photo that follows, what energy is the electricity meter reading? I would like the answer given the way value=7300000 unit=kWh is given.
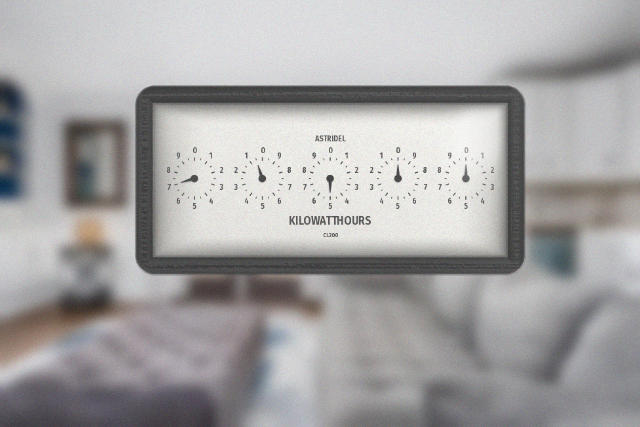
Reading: value=70500 unit=kWh
